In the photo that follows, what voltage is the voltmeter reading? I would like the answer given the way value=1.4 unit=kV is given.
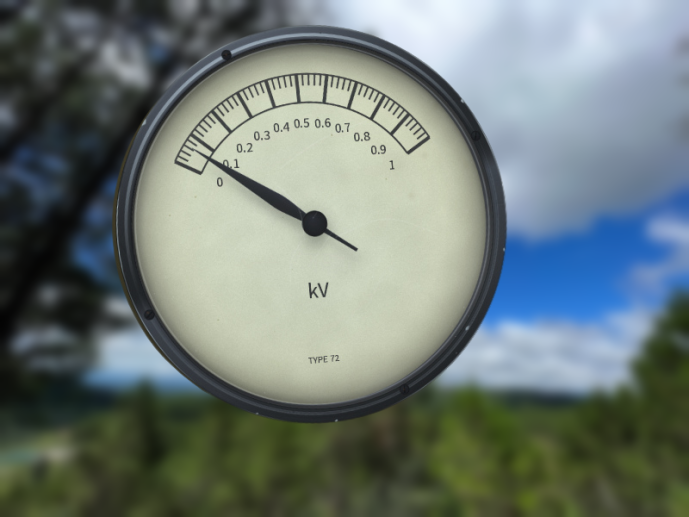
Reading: value=0.06 unit=kV
